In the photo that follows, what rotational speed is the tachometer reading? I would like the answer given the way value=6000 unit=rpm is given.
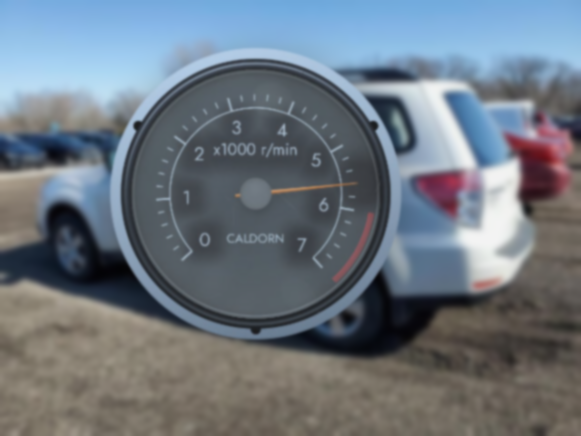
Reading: value=5600 unit=rpm
